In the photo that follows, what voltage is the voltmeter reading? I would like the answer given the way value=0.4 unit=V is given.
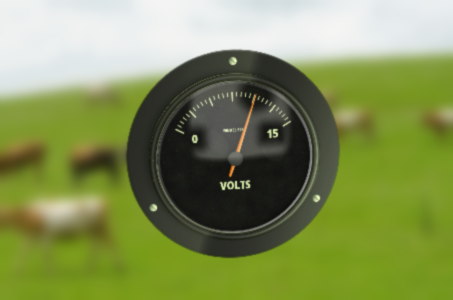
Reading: value=10 unit=V
